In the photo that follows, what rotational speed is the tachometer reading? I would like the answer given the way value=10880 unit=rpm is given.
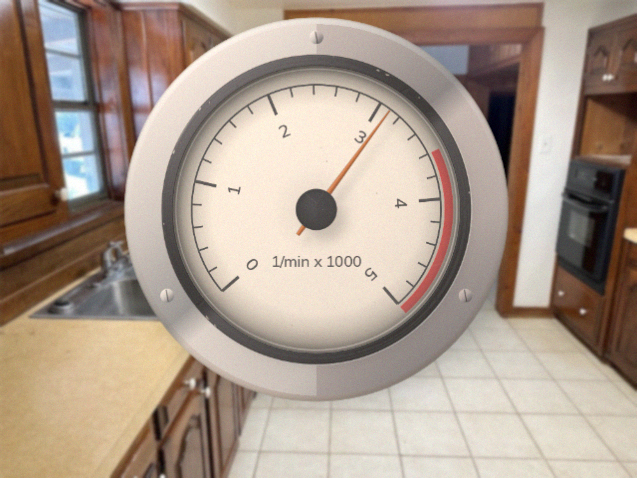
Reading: value=3100 unit=rpm
